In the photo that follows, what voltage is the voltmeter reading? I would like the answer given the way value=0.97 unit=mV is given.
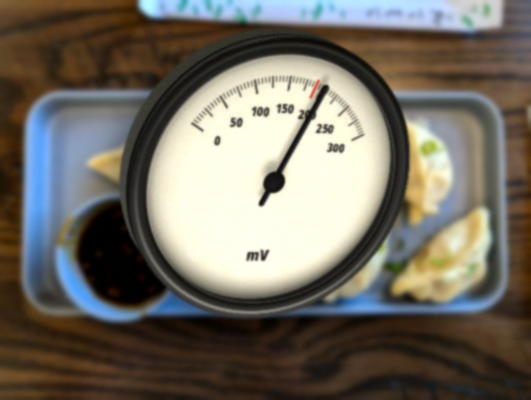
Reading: value=200 unit=mV
